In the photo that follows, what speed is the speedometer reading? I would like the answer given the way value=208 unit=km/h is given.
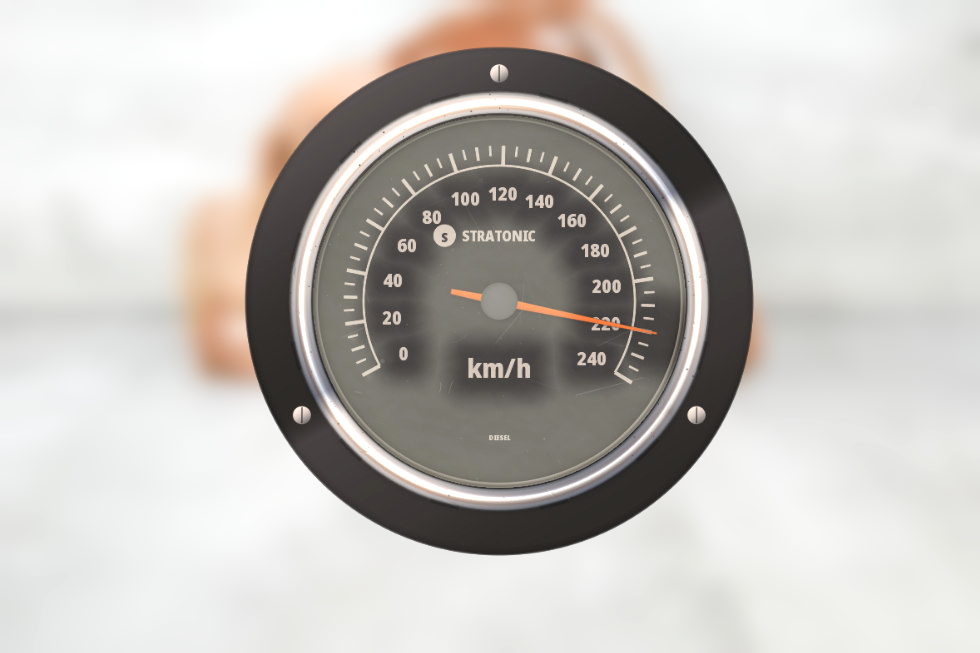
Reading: value=220 unit=km/h
